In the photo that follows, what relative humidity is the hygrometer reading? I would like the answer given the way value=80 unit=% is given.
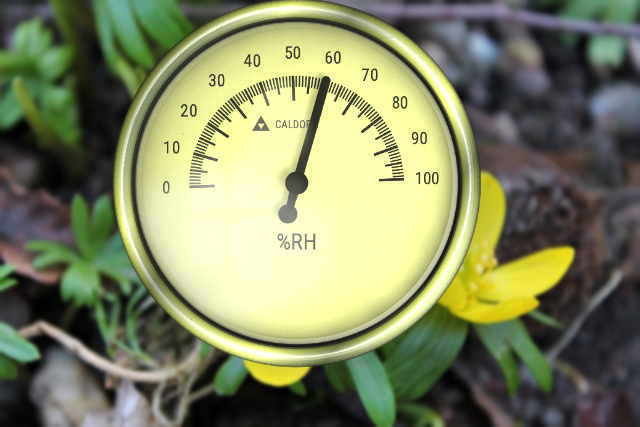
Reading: value=60 unit=%
